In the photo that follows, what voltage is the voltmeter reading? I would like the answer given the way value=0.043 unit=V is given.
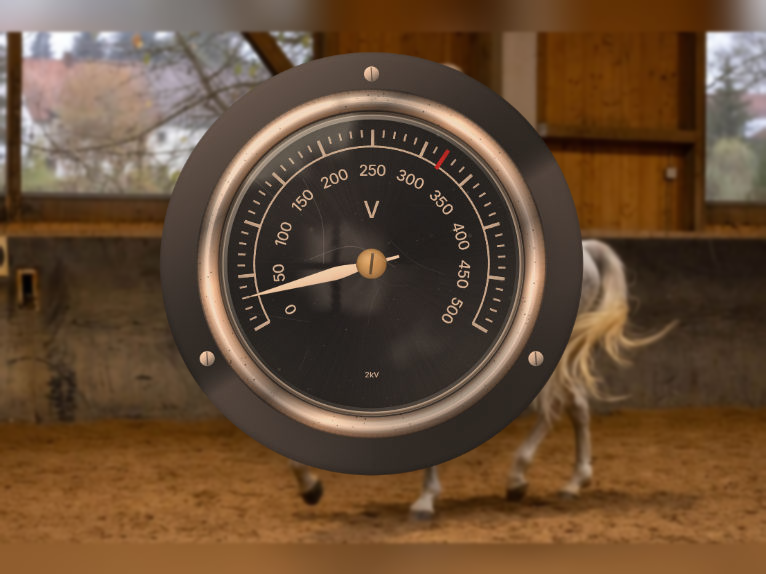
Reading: value=30 unit=V
